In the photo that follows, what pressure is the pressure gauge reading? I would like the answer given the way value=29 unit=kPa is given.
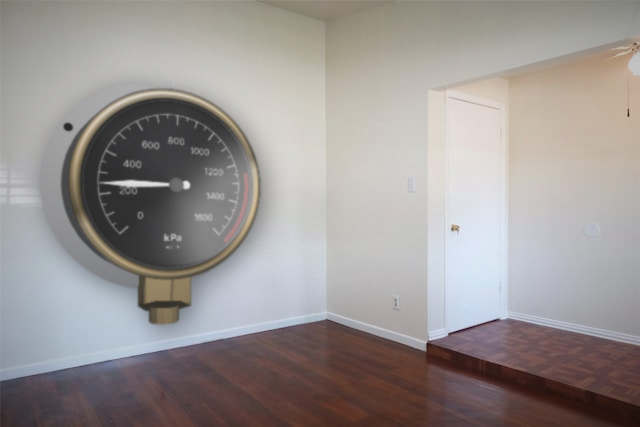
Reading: value=250 unit=kPa
